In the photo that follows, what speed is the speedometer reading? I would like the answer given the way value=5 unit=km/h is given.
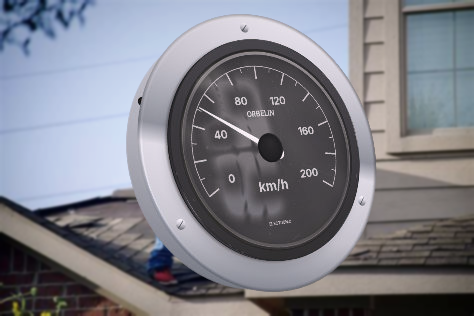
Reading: value=50 unit=km/h
